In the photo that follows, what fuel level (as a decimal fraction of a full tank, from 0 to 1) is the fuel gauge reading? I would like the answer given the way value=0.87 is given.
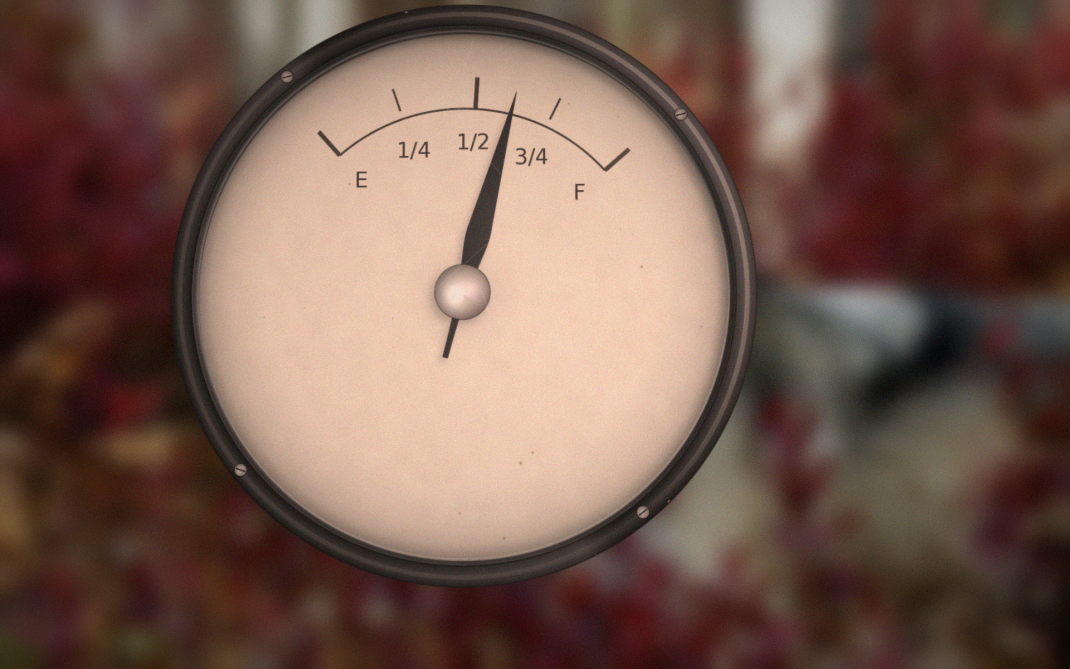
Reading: value=0.625
